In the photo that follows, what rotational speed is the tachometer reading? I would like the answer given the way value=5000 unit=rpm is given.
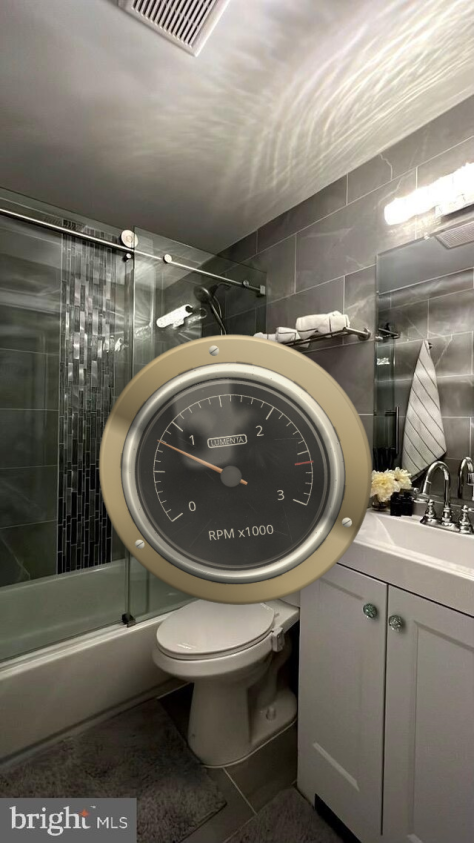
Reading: value=800 unit=rpm
